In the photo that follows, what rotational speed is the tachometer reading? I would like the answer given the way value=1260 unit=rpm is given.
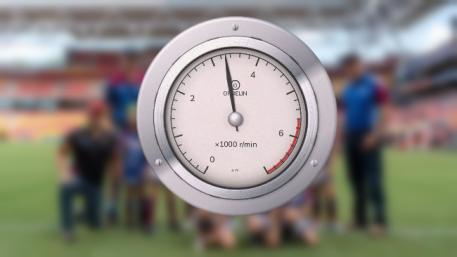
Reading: value=3300 unit=rpm
